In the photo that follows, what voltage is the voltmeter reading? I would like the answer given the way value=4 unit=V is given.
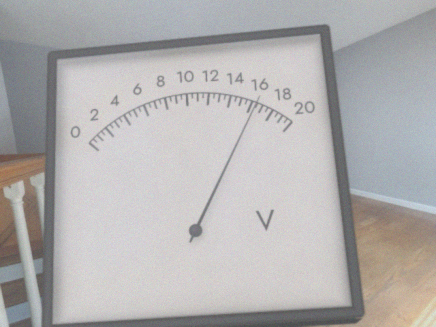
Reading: value=16.5 unit=V
